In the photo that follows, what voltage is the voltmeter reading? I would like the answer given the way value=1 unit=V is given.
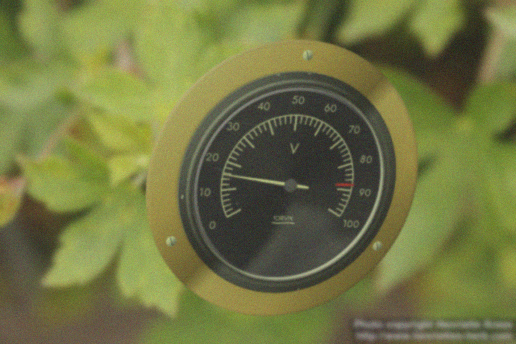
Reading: value=16 unit=V
